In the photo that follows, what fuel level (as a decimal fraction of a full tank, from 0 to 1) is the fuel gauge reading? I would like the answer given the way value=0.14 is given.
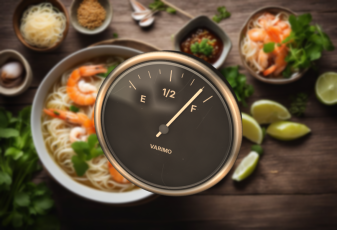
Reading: value=0.875
